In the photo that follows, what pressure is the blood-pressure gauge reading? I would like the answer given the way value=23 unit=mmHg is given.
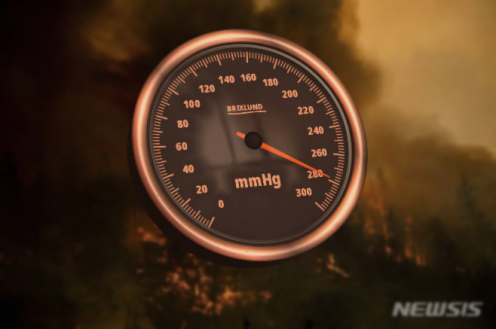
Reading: value=280 unit=mmHg
